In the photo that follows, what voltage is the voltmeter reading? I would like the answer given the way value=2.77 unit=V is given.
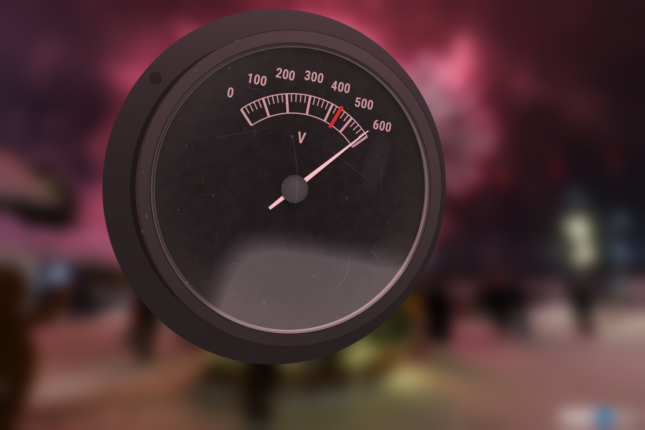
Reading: value=580 unit=V
